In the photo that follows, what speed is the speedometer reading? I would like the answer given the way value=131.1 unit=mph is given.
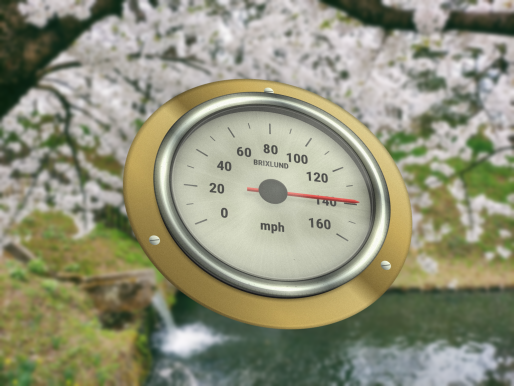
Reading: value=140 unit=mph
